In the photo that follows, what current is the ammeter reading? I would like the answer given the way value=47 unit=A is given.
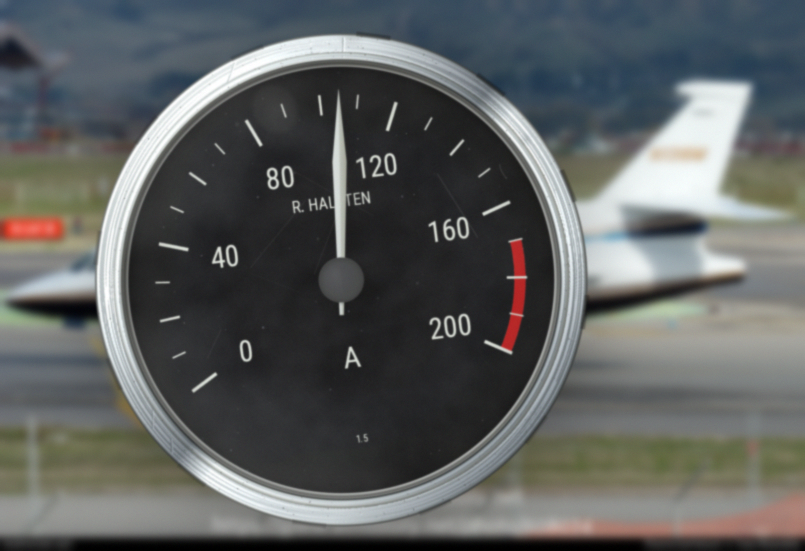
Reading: value=105 unit=A
